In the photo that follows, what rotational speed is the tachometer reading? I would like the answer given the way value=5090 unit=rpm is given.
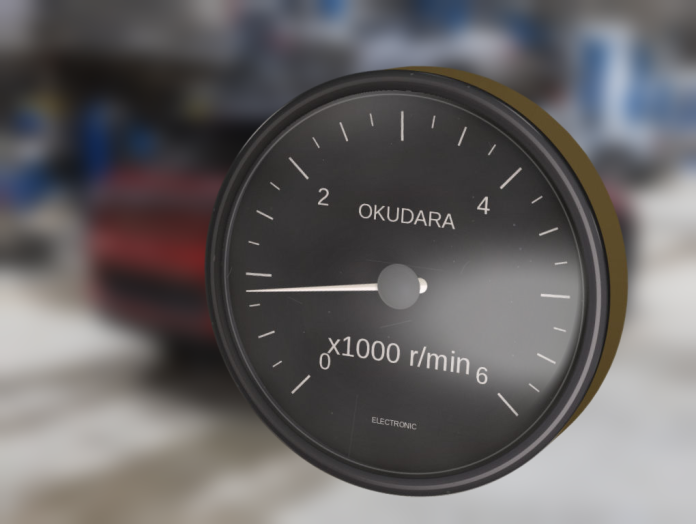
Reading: value=875 unit=rpm
